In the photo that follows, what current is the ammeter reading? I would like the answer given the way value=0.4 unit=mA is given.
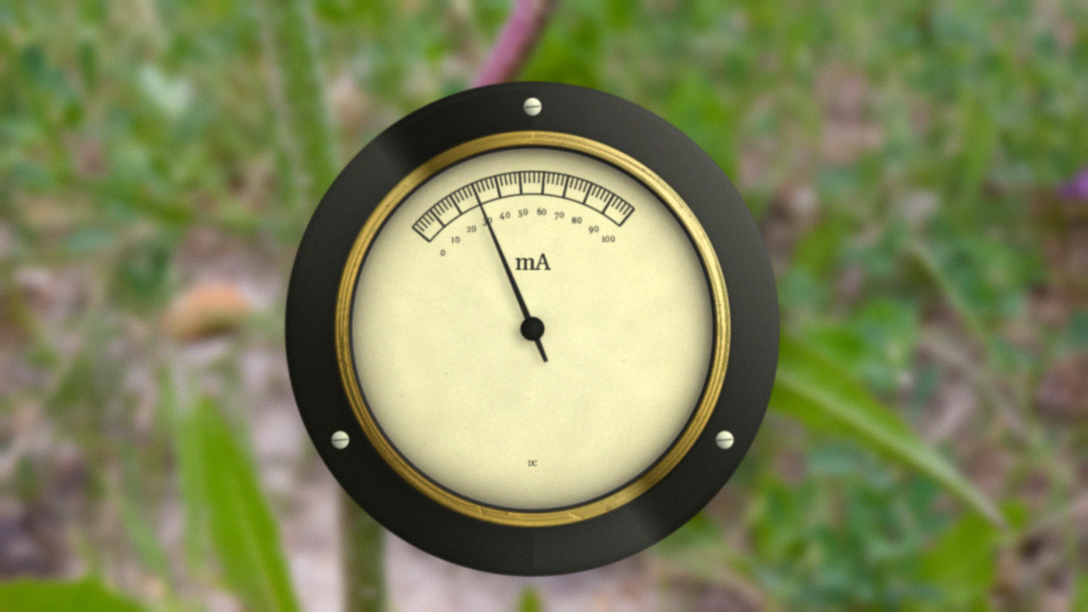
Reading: value=30 unit=mA
